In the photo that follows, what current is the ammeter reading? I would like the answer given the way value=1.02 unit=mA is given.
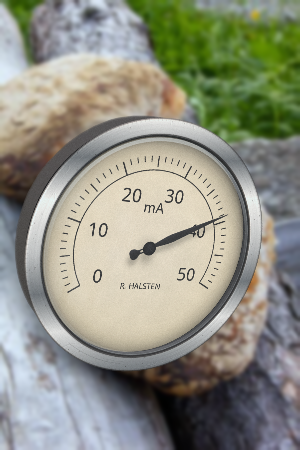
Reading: value=39 unit=mA
